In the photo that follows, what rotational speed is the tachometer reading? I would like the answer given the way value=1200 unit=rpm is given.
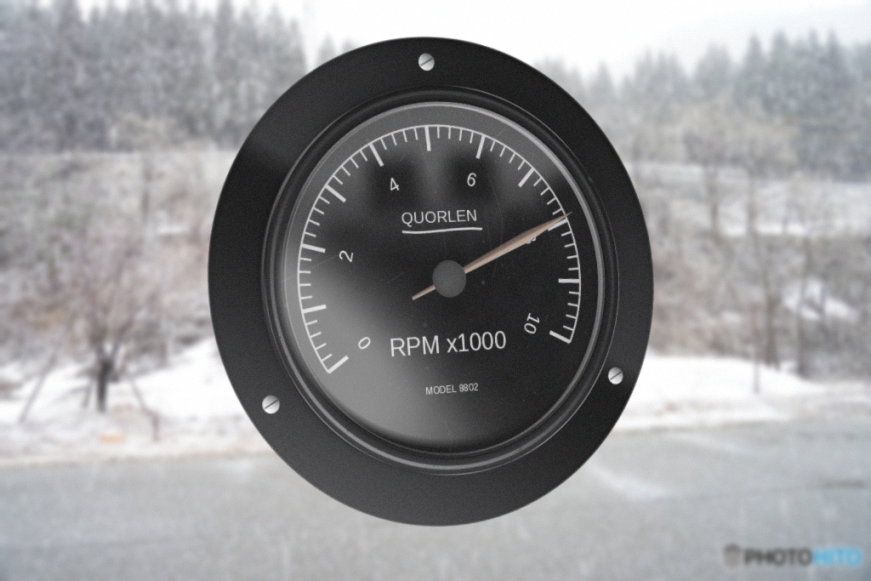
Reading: value=7900 unit=rpm
